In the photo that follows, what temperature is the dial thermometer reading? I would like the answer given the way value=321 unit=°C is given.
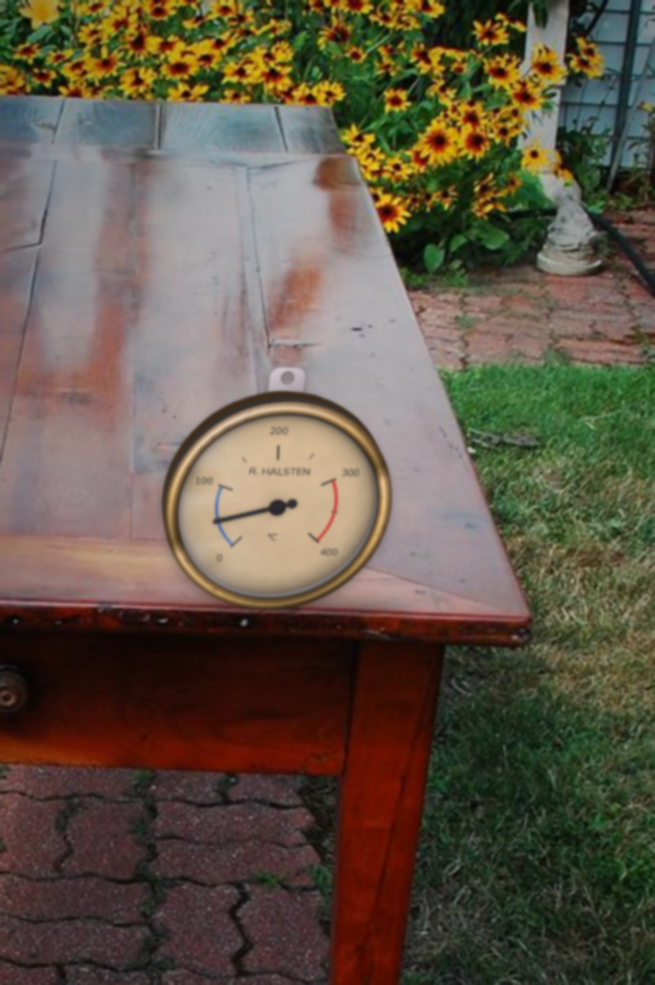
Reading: value=50 unit=°C
